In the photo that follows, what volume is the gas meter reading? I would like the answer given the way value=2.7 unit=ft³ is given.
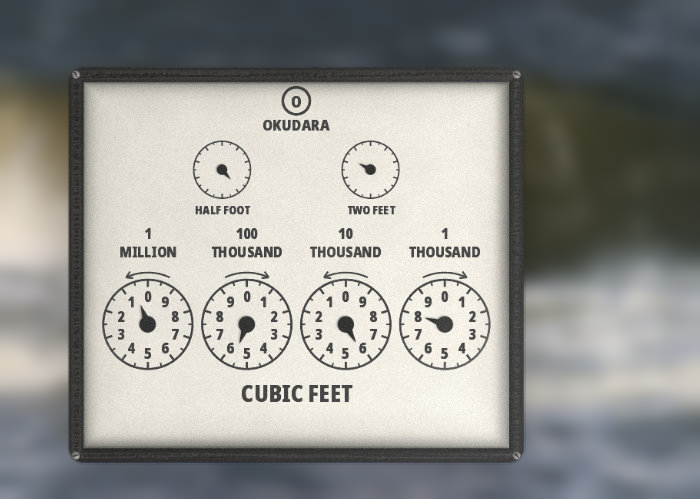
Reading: value=55800 unit=ft³
